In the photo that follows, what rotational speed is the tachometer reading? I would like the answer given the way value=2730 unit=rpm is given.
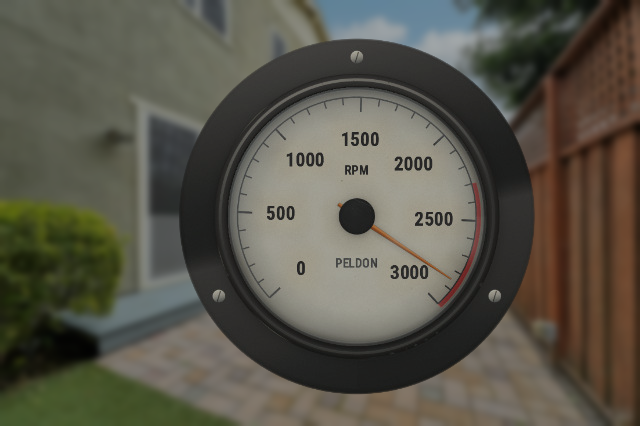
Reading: value=2850 unit=rpm
